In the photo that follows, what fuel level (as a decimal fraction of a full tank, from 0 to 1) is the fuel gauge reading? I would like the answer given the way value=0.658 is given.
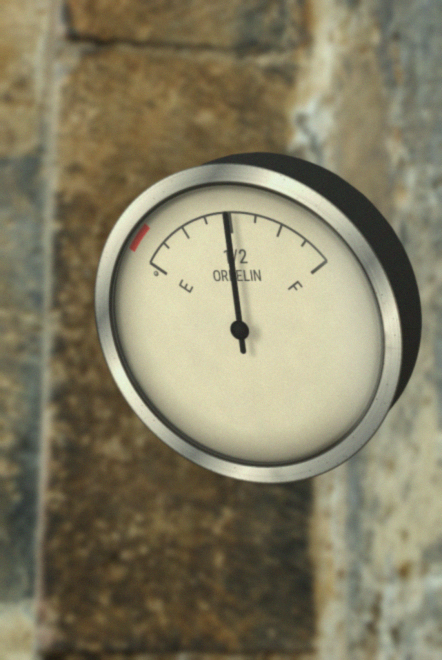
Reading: value=0.5
